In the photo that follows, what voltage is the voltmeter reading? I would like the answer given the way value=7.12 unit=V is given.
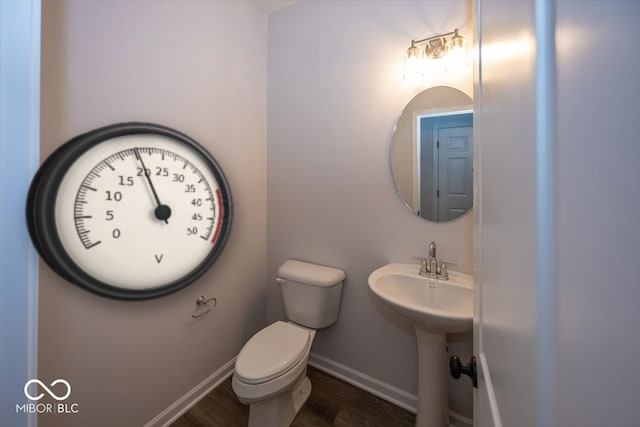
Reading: value=20 unit=V
